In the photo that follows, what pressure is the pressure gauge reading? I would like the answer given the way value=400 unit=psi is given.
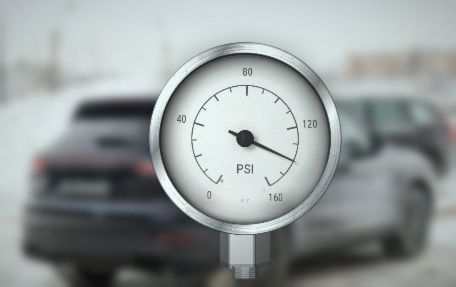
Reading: value=140 unit=psi
